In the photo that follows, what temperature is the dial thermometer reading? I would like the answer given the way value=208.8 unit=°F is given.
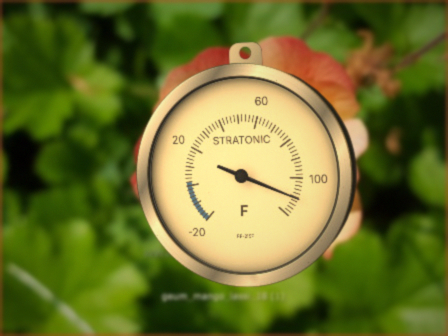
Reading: value=110 unit=°F
